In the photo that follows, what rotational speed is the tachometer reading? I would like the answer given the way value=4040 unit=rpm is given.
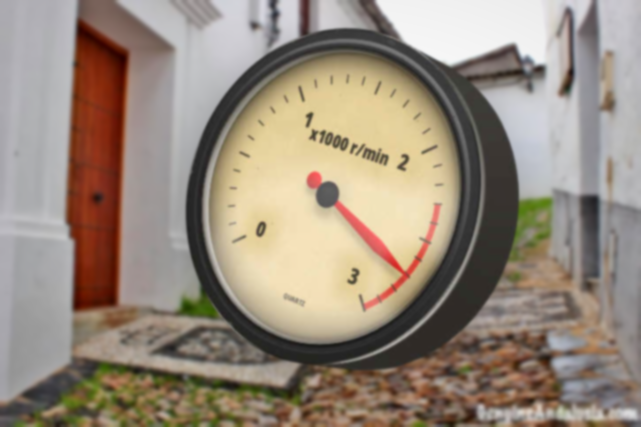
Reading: value=2700 unit=rpm
